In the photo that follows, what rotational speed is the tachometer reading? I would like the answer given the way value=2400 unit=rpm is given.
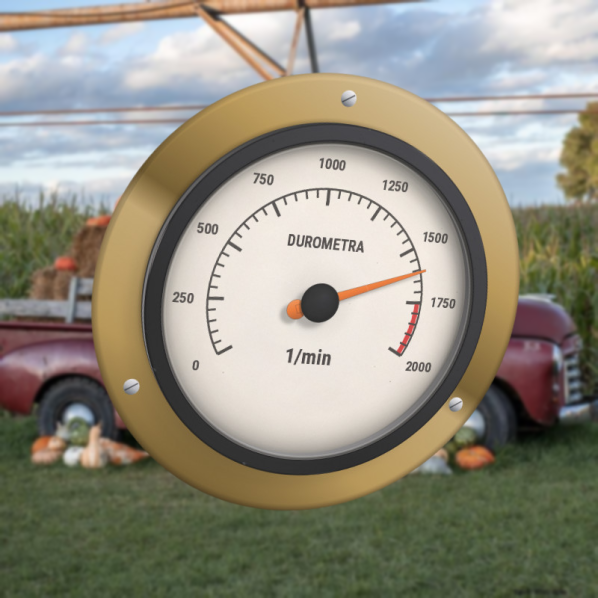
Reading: value=1600 unit=rpm
